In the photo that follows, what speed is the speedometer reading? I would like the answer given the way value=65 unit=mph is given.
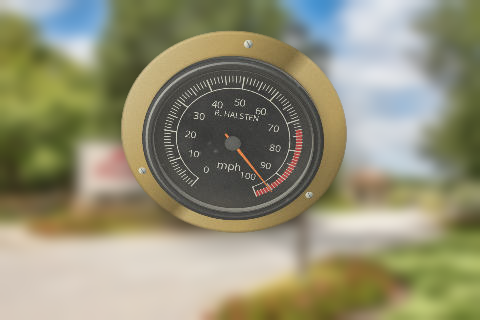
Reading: value=95 unit=mph
